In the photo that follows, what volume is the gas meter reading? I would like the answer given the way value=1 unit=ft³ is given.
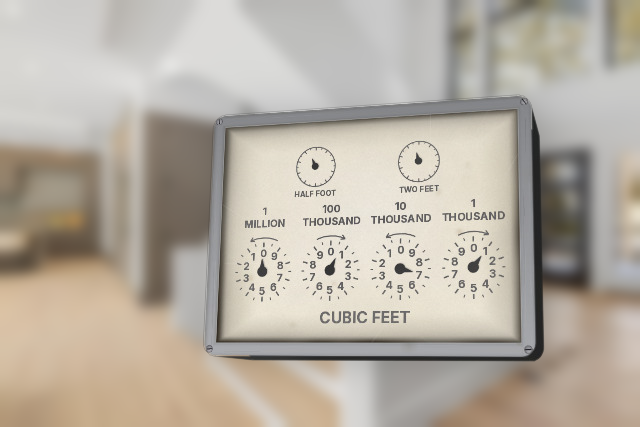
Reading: value=7100 unit=ft³
